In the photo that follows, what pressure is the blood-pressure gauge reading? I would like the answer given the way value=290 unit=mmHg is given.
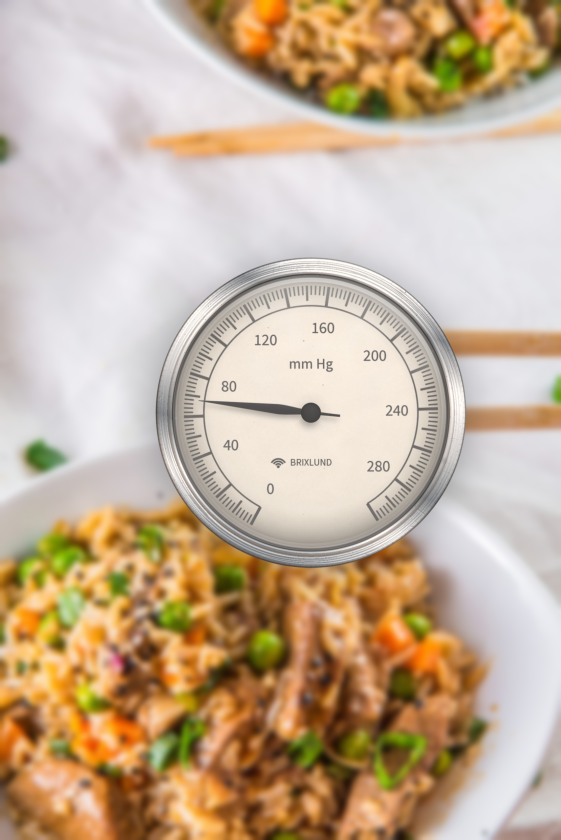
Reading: value=68 unit=mmHg
